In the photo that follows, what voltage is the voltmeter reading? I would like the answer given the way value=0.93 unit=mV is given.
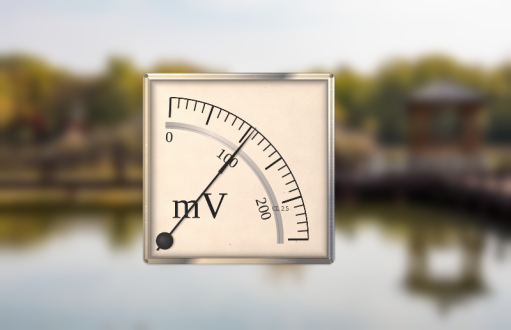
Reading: value=105 unit=mV
